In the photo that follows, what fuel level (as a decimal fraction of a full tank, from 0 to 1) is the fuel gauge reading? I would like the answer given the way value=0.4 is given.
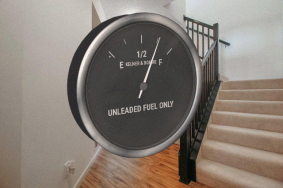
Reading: value=0.75
